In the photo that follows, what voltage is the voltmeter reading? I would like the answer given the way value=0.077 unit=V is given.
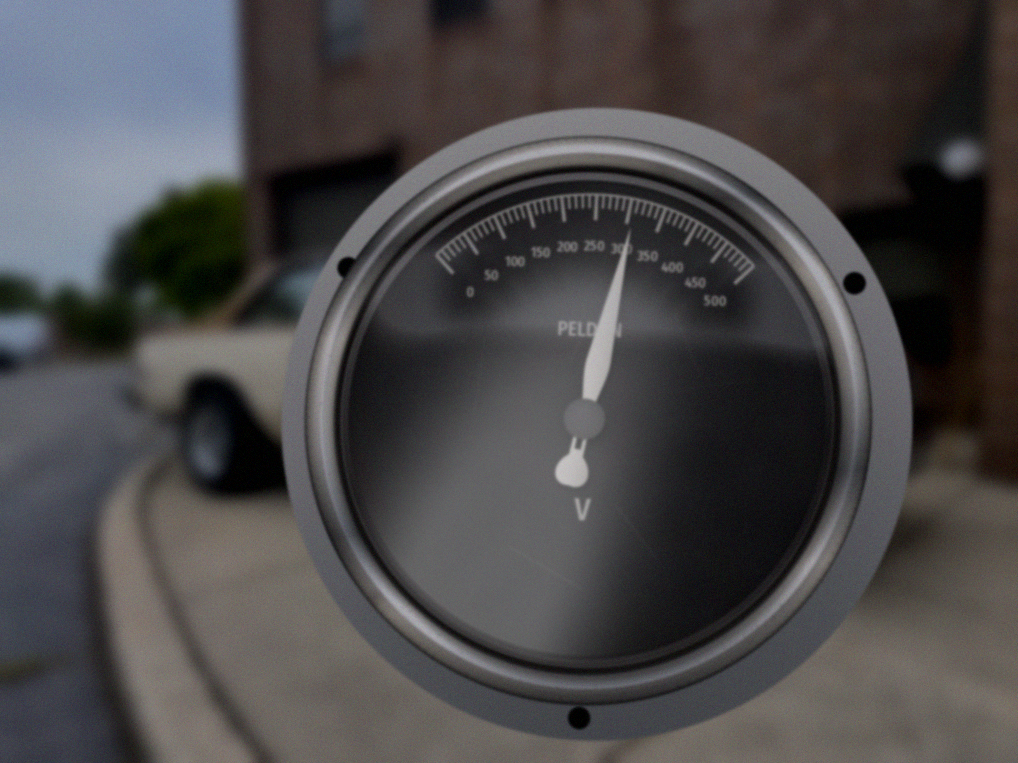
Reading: value=310 unit=V
